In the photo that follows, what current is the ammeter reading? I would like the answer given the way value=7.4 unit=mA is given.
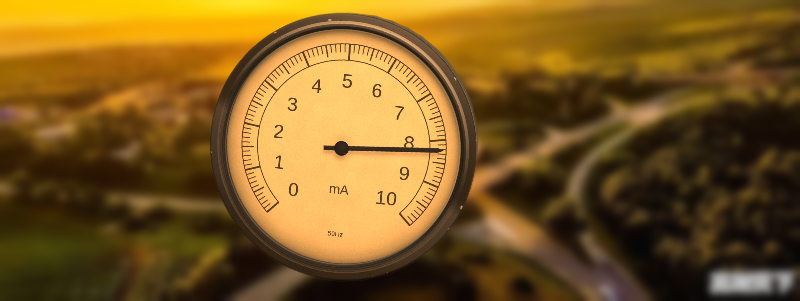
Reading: value=8.2 unit=mA
